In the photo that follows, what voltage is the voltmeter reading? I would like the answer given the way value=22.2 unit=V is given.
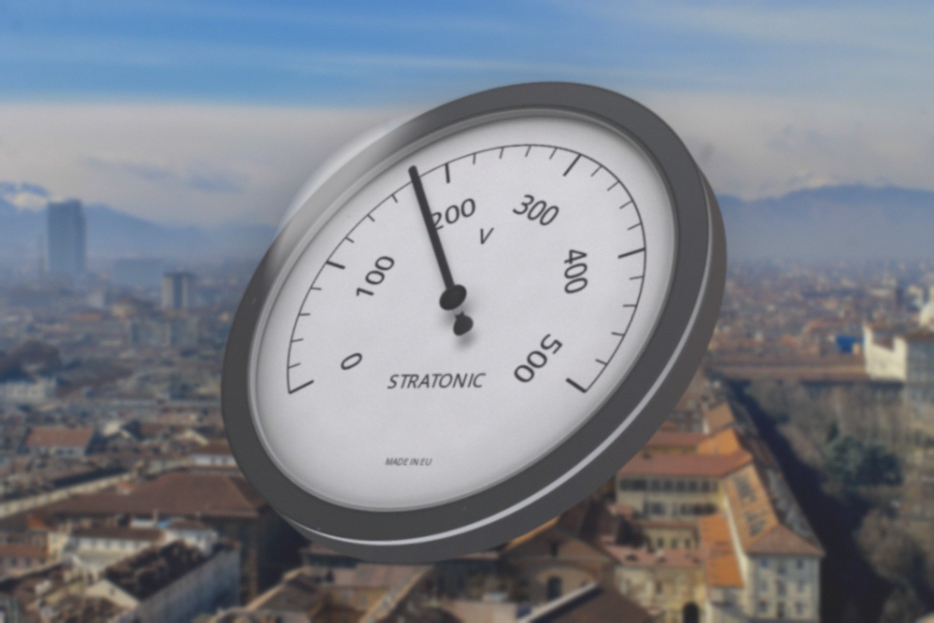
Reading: value=180 unit=V
